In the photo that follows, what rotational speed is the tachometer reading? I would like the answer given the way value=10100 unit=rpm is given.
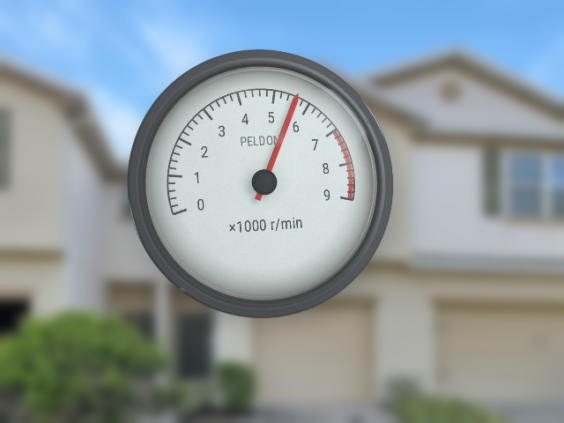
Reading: value=5600 unit=rpm
